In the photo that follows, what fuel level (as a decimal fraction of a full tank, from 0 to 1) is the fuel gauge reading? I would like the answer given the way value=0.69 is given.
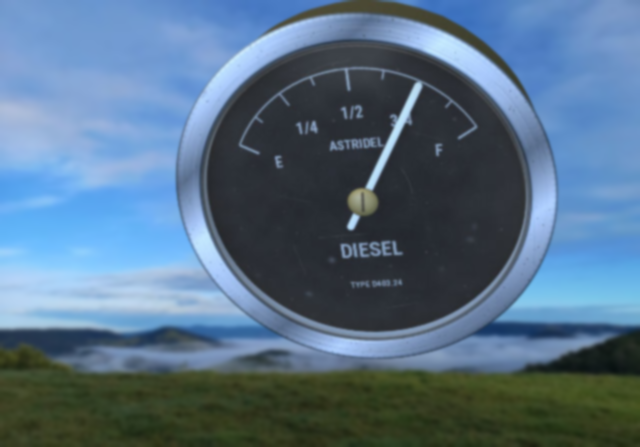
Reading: value=0.75
